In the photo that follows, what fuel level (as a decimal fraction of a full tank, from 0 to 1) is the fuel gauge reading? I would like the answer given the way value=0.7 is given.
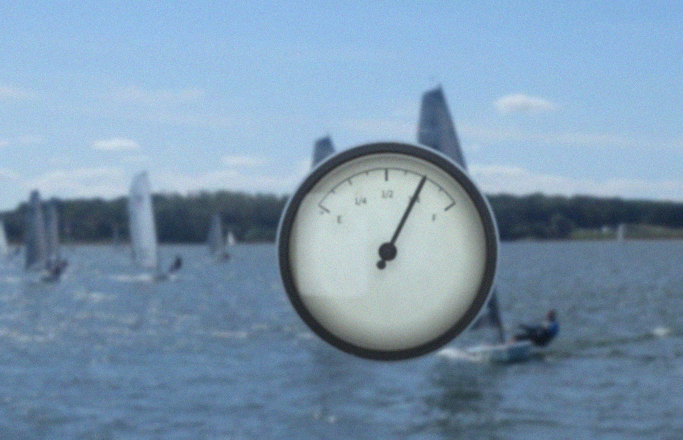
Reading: value=0.75
